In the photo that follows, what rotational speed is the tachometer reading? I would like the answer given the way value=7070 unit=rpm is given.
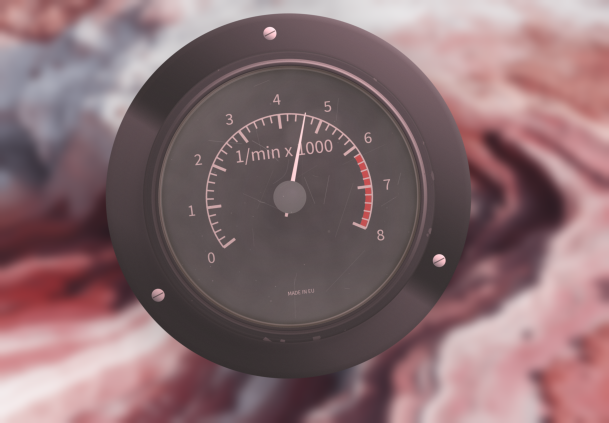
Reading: value=4600 unit=rpm
